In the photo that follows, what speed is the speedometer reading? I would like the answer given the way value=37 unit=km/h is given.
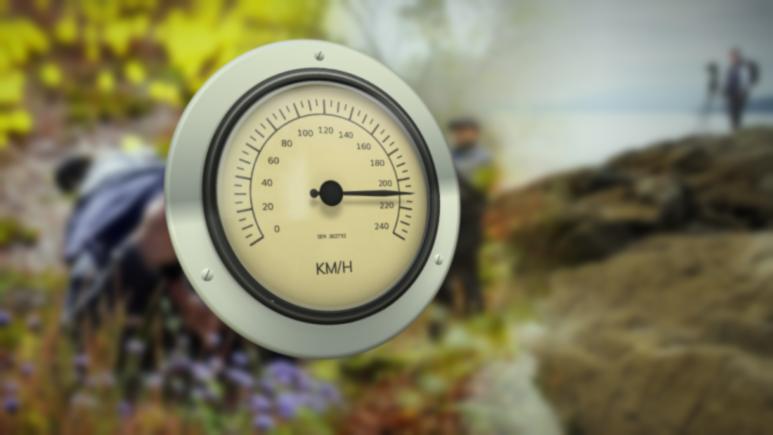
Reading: value=210 unit=km/h
